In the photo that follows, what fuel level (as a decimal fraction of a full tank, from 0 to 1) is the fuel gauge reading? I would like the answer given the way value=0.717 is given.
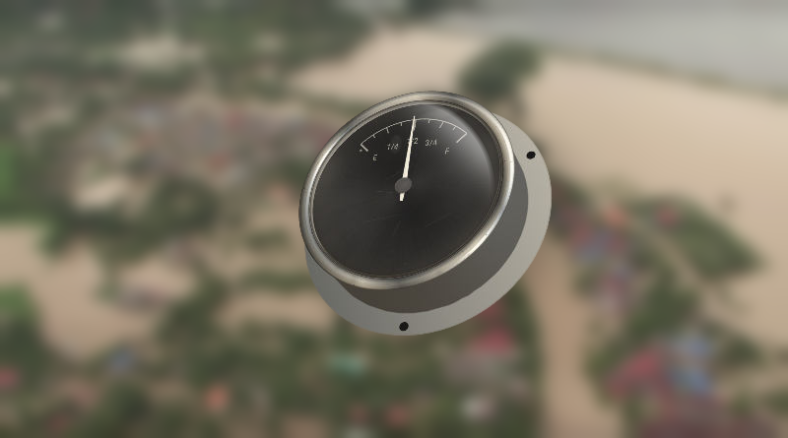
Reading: value=0.5
